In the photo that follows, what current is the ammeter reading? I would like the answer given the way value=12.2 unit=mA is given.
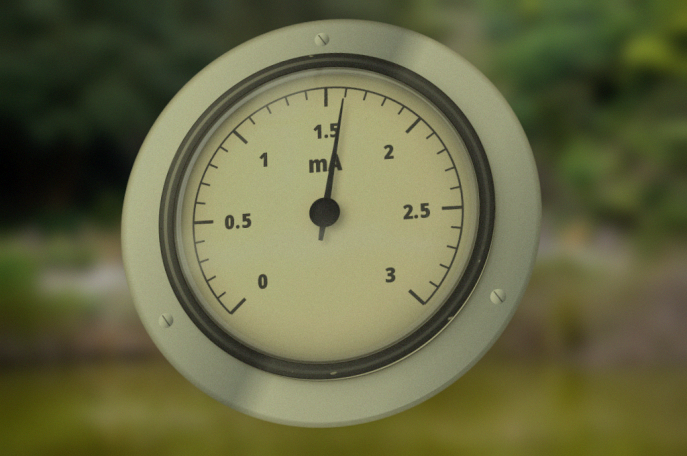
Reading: value=1.6 unit=mA
